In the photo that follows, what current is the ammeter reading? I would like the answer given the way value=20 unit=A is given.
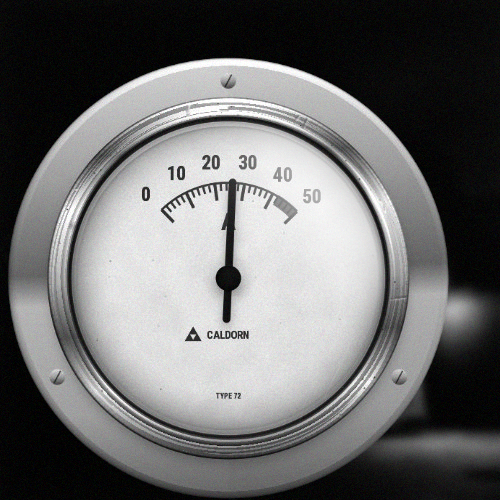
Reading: value=26 unit=A
